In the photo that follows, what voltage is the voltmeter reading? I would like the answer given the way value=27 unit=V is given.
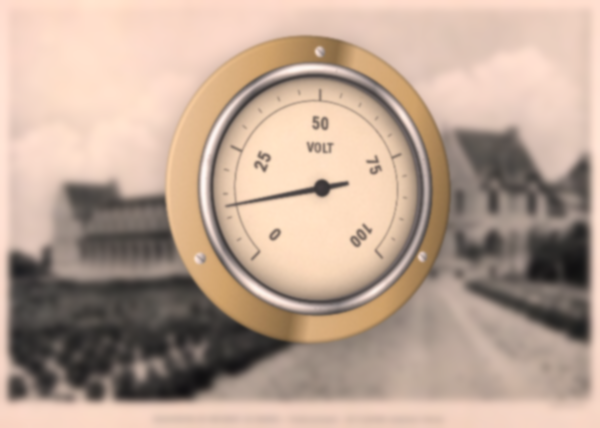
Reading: value=12.5 unit=V
